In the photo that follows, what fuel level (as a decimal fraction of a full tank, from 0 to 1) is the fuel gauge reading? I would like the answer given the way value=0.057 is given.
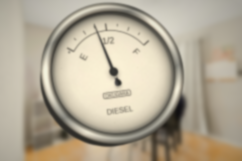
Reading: value=0.375
